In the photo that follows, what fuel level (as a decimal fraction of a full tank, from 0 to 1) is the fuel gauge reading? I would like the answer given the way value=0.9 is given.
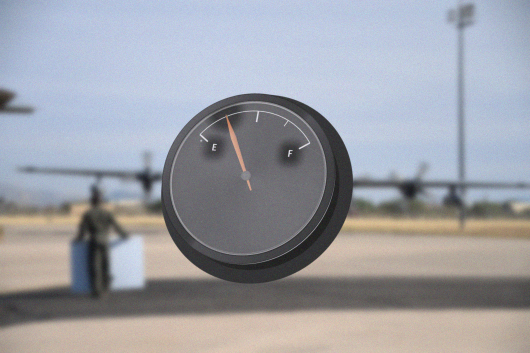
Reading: value=0.25
